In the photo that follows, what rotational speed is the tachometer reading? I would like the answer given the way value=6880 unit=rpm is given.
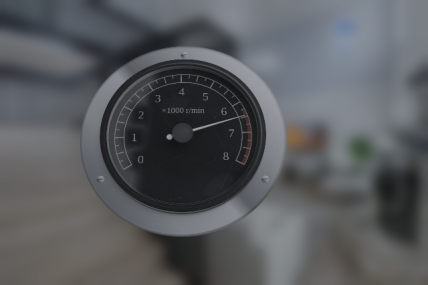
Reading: value=6500 unit=rpm
